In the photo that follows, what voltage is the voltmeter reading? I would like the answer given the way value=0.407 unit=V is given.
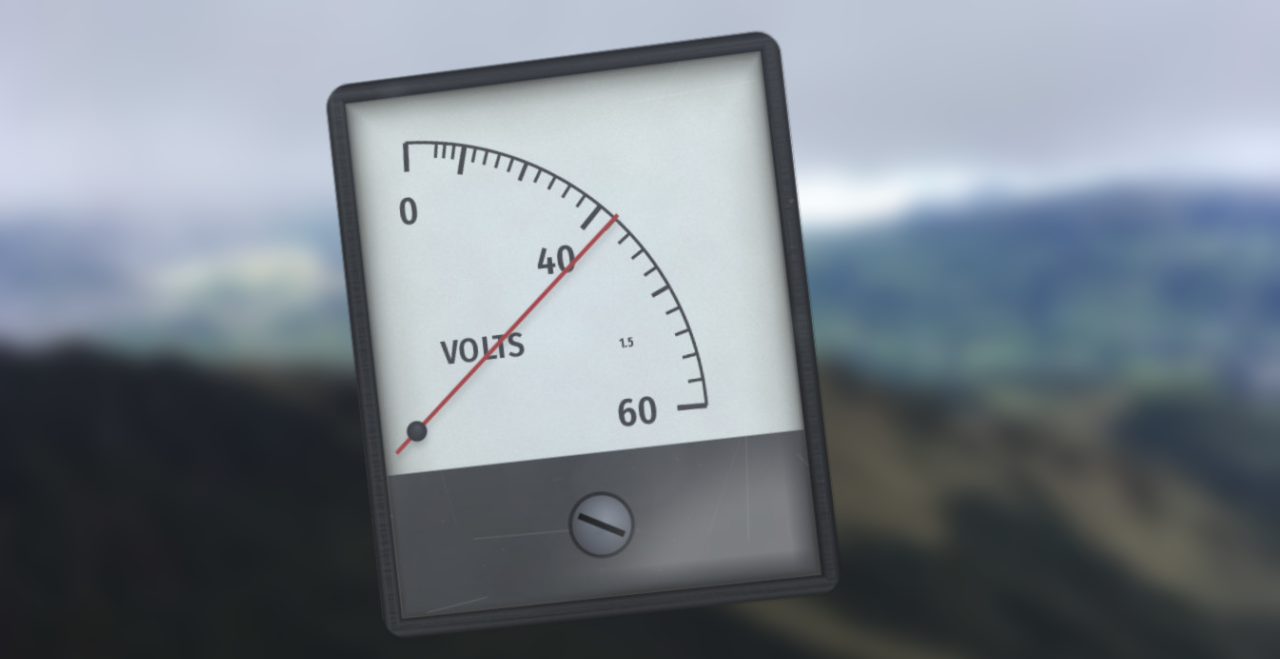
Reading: value=42 unit=V
